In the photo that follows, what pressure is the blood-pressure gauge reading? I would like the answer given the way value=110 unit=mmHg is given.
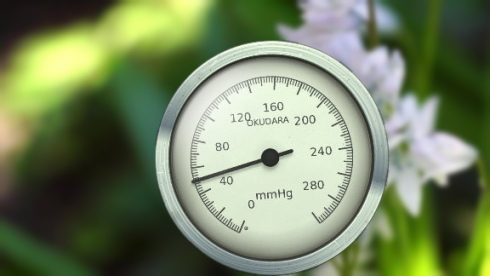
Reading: value=50 unit=mmHg
